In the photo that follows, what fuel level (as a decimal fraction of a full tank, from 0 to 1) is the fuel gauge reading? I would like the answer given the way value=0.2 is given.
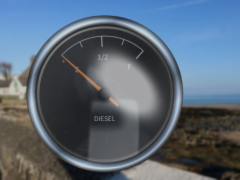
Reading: value=0
